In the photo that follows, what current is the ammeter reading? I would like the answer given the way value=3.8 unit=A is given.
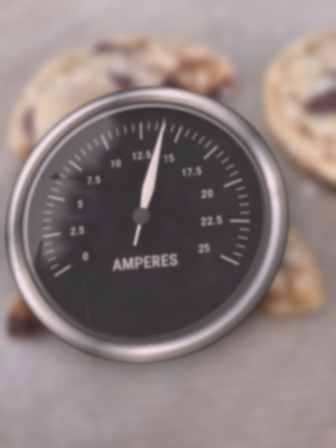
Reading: value=14 unit=A
